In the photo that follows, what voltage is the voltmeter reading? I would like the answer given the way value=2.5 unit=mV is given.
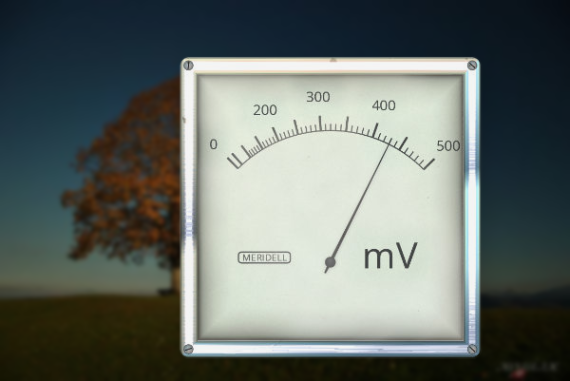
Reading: value=430 unit=mV
